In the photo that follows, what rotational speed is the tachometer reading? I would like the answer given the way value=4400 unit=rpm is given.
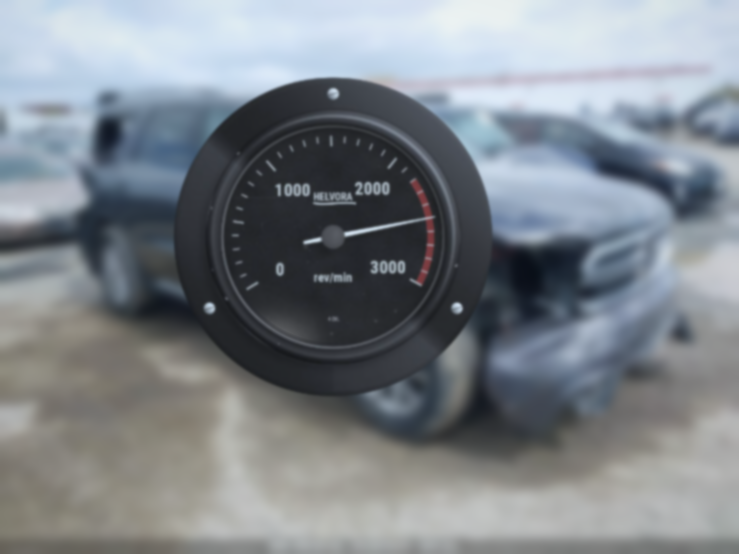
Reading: value=2500 unit=rpm
